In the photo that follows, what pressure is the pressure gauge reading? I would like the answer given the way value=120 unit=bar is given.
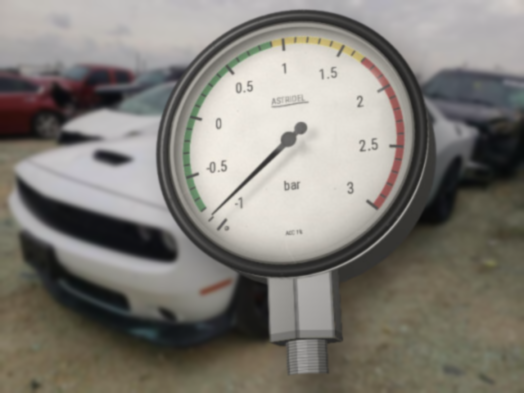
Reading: value=-0.9 unit=bar
